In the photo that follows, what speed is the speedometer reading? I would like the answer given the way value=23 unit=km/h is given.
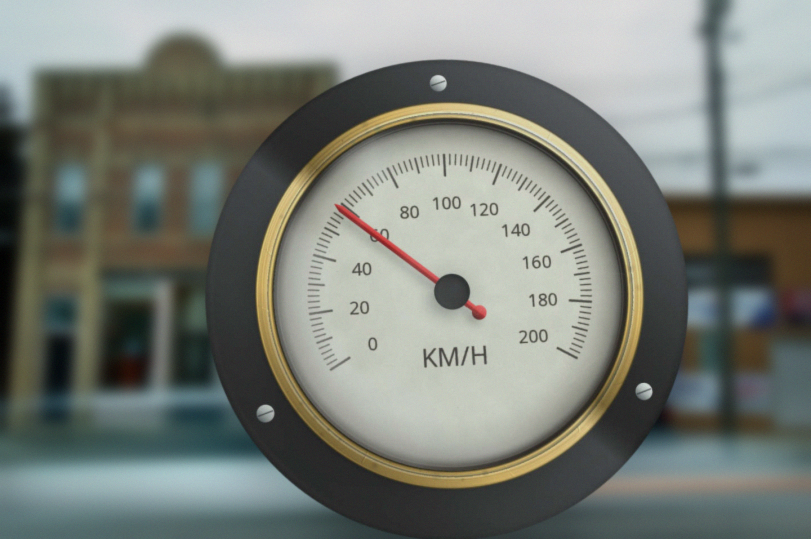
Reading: value=58 unit=km/h
